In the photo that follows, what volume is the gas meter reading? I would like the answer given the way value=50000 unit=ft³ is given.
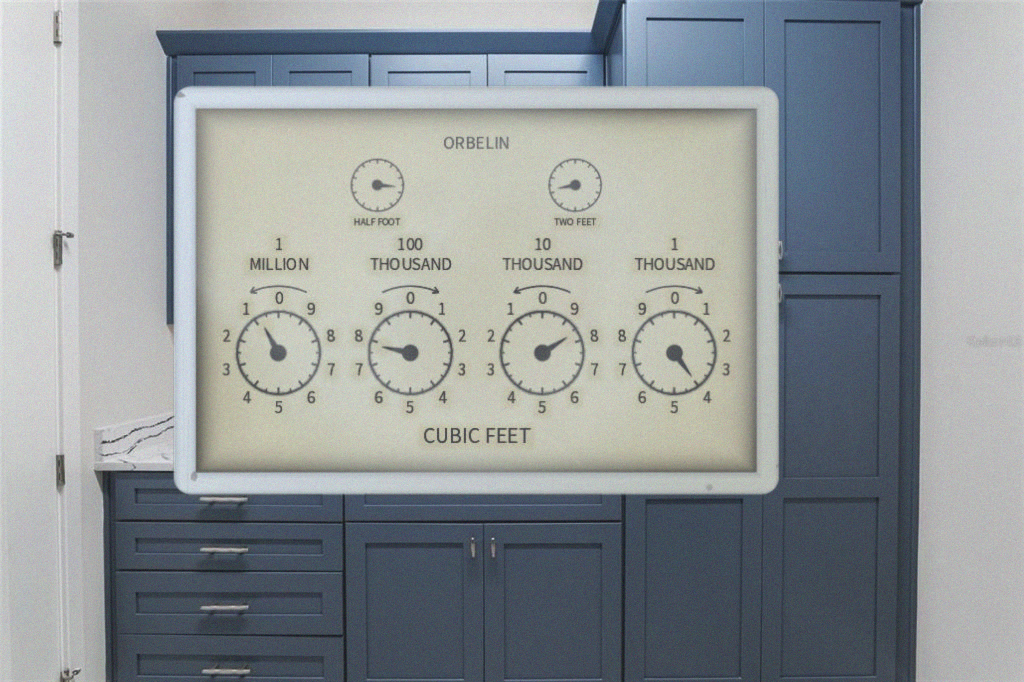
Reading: value=78400 unit=ft³
